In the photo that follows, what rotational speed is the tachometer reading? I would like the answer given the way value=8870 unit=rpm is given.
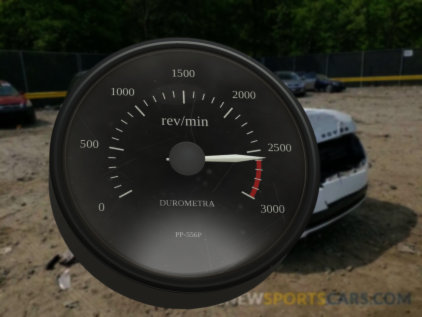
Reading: value=2600 unit=rpm
